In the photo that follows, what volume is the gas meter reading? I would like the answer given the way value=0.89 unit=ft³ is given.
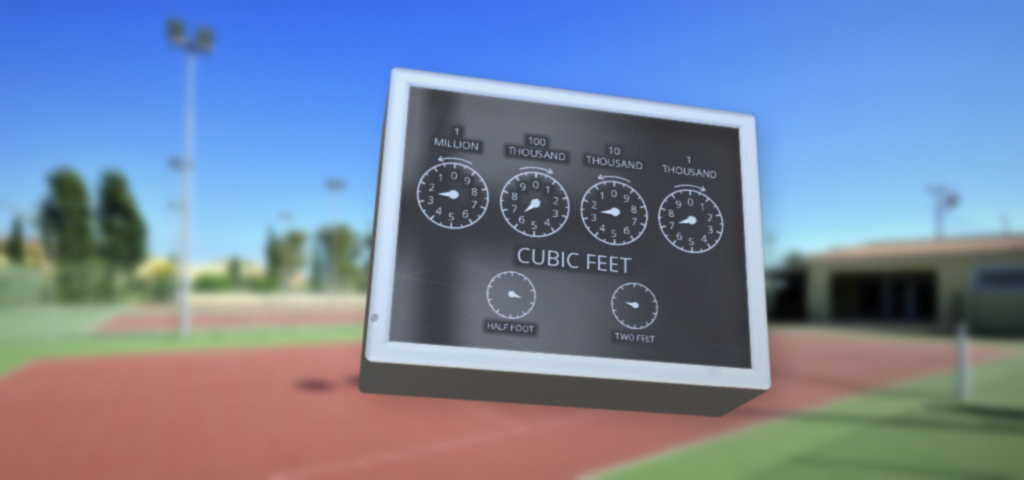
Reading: value=262700 unit=ft³
